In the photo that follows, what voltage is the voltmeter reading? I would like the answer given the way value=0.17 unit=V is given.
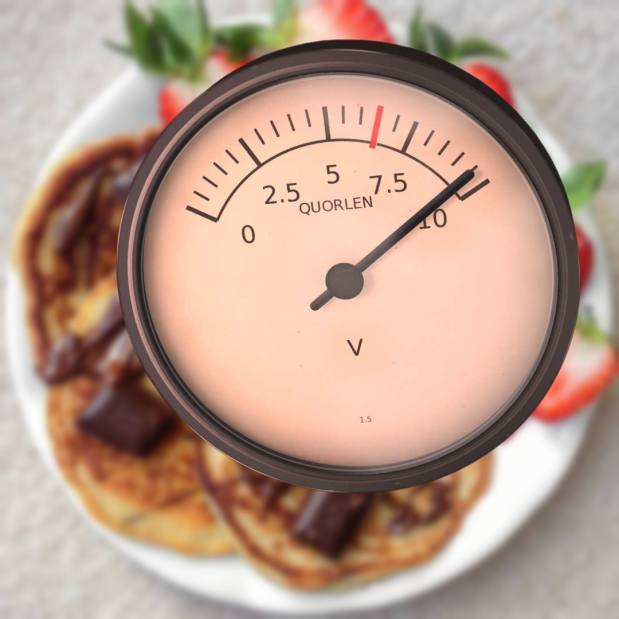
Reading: value=9.5 unit=V
